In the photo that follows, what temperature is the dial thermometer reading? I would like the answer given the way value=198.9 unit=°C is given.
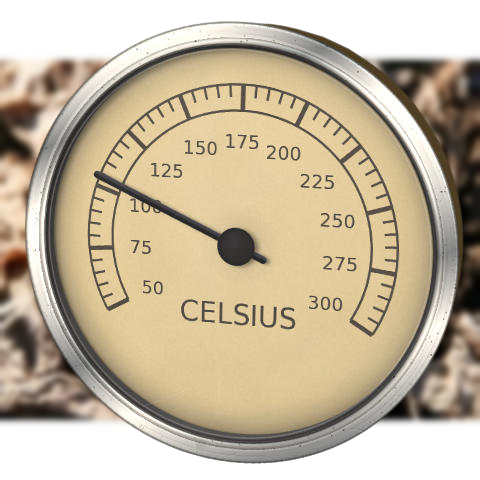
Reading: value=105 unit=°C
